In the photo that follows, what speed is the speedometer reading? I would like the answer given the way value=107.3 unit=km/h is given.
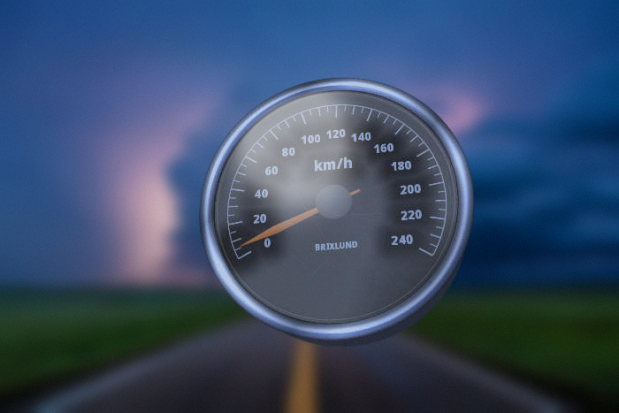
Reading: value=5 unit=km/h
